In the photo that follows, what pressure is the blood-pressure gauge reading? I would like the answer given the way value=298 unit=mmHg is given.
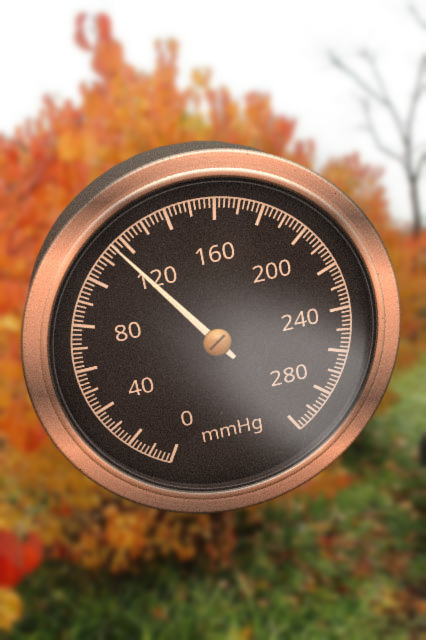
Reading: value=116 unit=mmHg
